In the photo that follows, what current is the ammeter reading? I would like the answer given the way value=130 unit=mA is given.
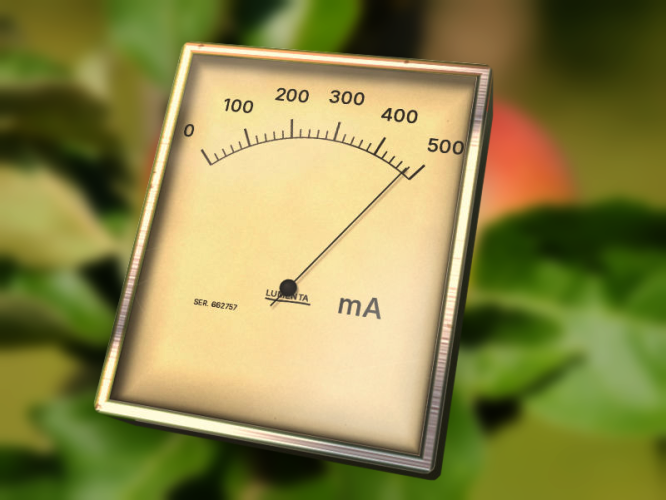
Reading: value=480 unit=mA
